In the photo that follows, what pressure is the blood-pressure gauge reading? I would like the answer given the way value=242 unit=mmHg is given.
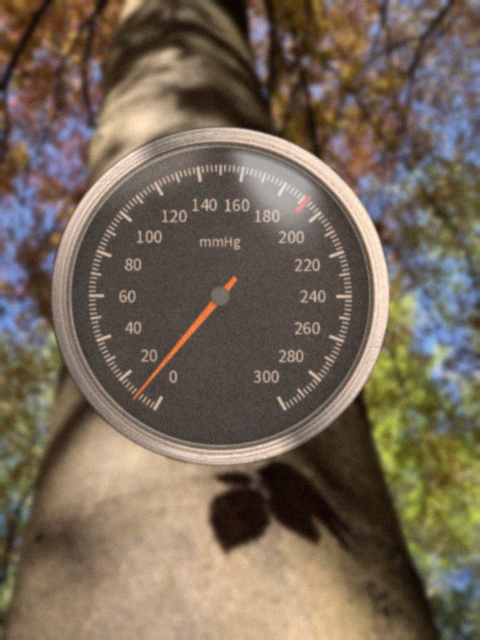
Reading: value=10 unit=mmHg
